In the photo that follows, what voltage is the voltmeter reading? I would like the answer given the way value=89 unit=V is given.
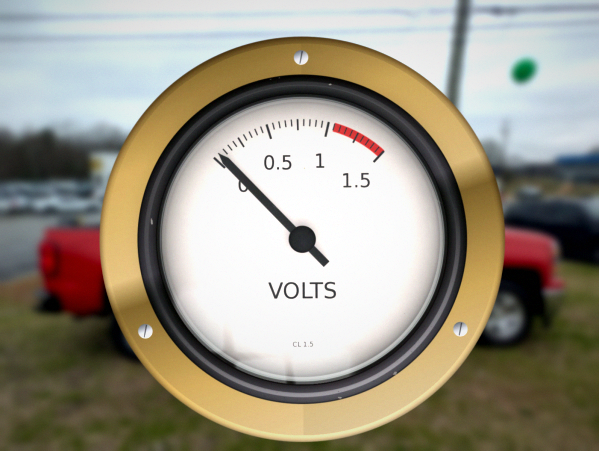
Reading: value=0.05 unit=V
